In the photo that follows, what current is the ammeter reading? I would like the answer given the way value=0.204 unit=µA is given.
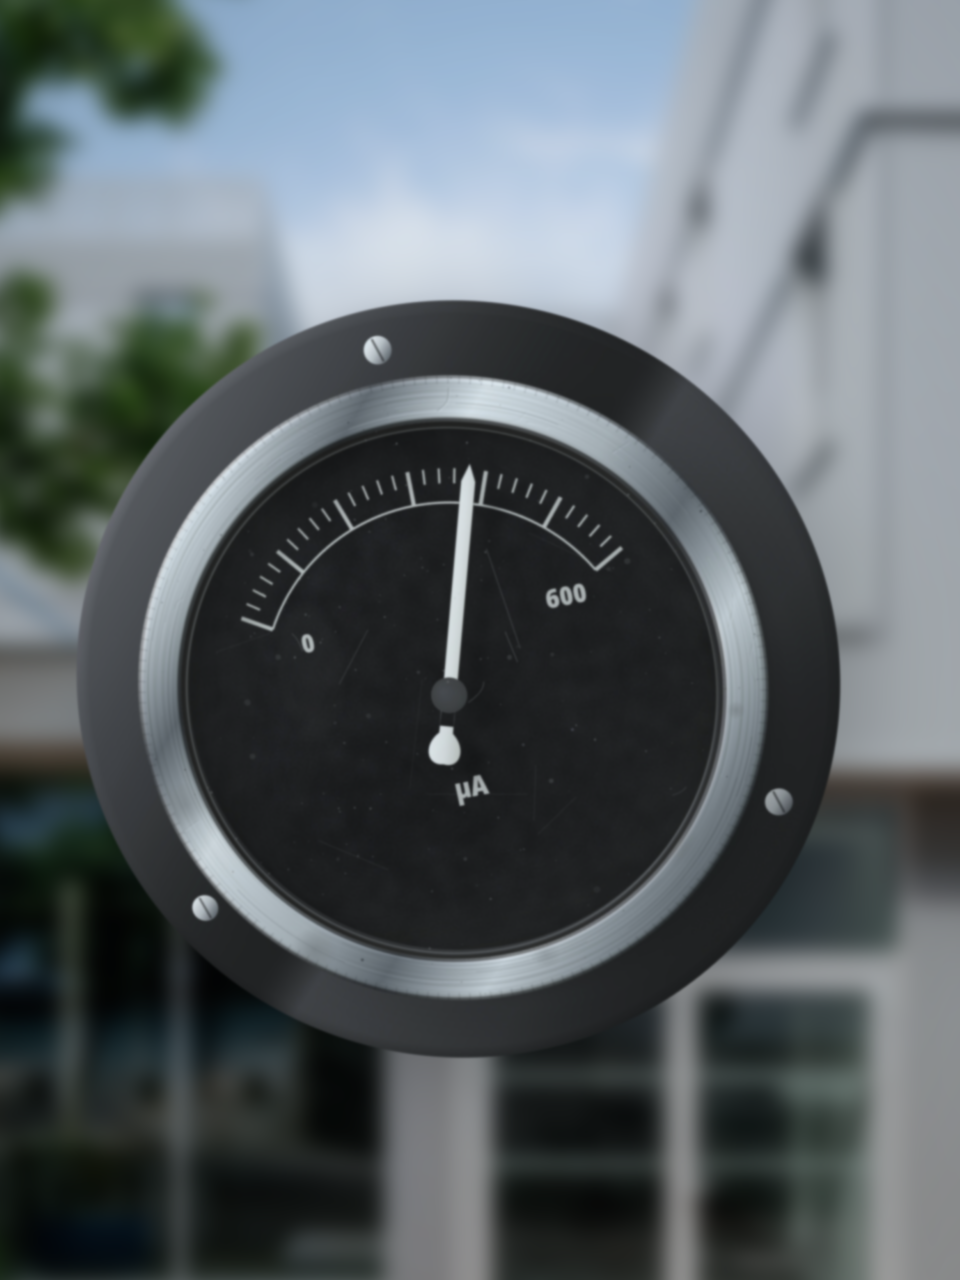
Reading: value=380 unit=µA
